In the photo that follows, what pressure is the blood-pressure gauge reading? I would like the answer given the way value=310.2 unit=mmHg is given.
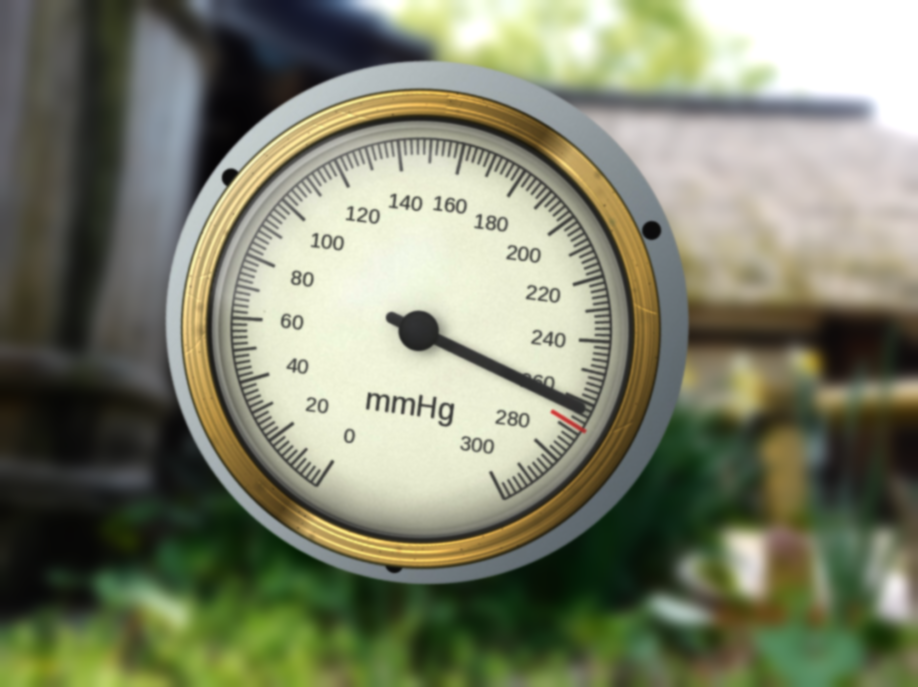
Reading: value=262 unit=mmHg
